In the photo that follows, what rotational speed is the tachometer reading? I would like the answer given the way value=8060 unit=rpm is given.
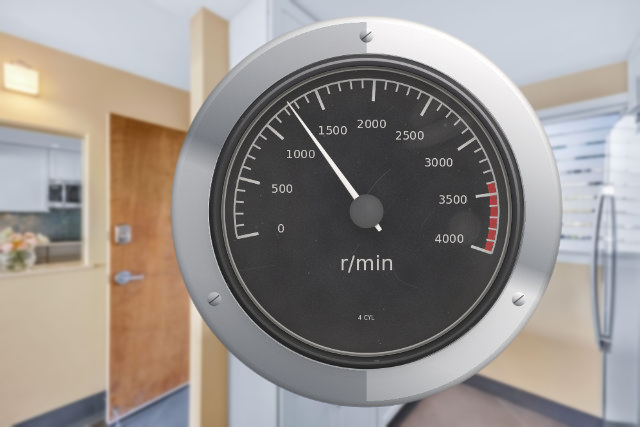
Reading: value=1250 unit=rpm
